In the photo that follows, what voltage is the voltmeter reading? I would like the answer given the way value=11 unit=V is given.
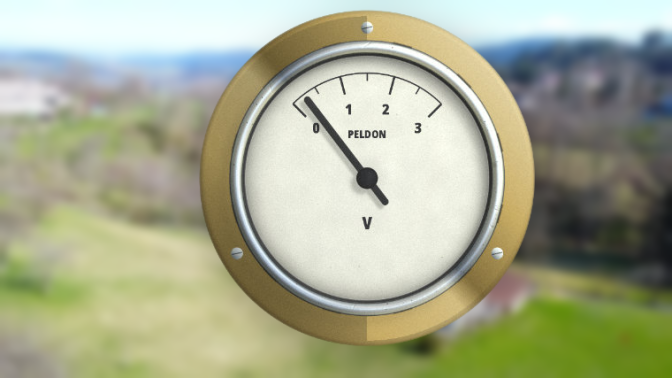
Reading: value=0.25 unit=V
